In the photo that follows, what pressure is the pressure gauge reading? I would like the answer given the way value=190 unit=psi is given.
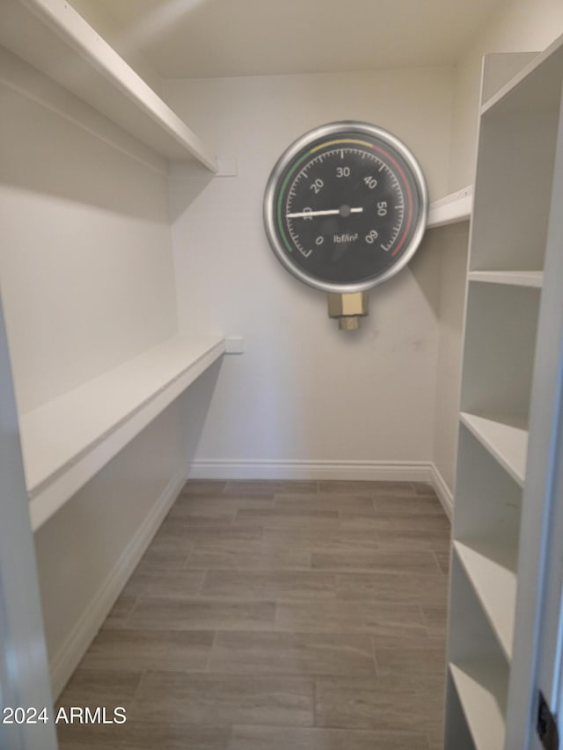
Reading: value=10 unit=psi
